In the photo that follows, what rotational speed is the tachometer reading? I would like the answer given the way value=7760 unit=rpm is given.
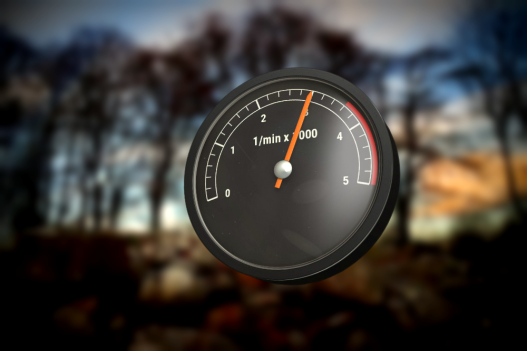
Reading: value=3000 unit=rpm
